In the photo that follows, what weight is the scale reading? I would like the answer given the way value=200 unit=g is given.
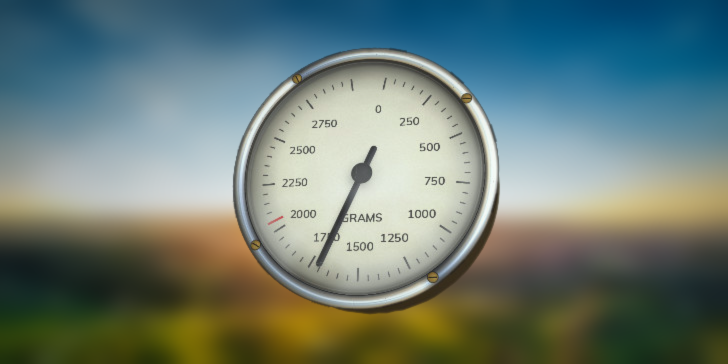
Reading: value=1700 unit=g
